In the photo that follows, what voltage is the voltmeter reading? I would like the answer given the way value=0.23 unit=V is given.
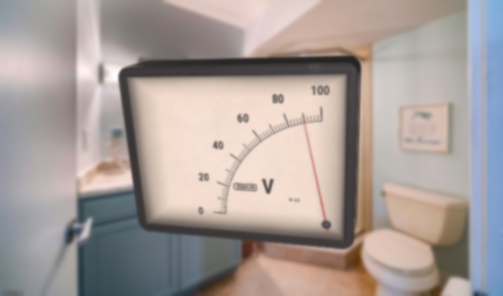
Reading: value=90 unit=V
